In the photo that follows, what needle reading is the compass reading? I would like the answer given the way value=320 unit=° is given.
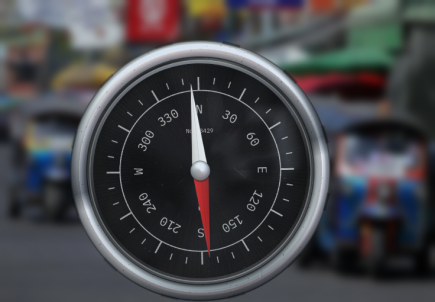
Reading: value=175 unit=°
